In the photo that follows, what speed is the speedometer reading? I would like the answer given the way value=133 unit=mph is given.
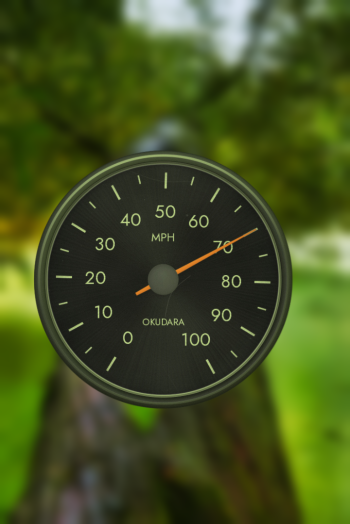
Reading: value=70 unit=mph
